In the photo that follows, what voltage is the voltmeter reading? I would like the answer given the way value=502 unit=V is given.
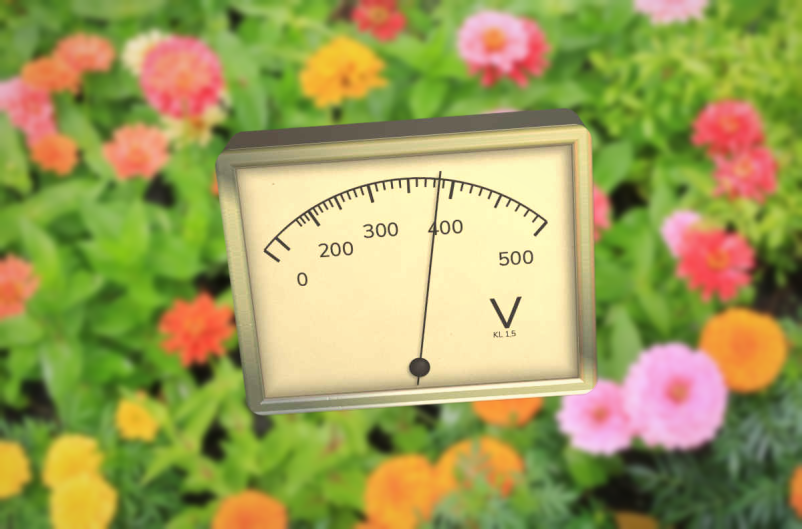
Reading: value=385 unit=V
